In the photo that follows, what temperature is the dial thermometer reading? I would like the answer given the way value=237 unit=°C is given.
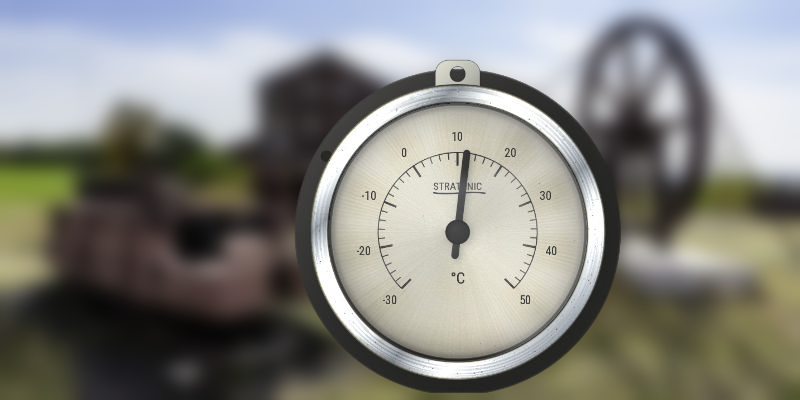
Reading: value=12 unit=°C
